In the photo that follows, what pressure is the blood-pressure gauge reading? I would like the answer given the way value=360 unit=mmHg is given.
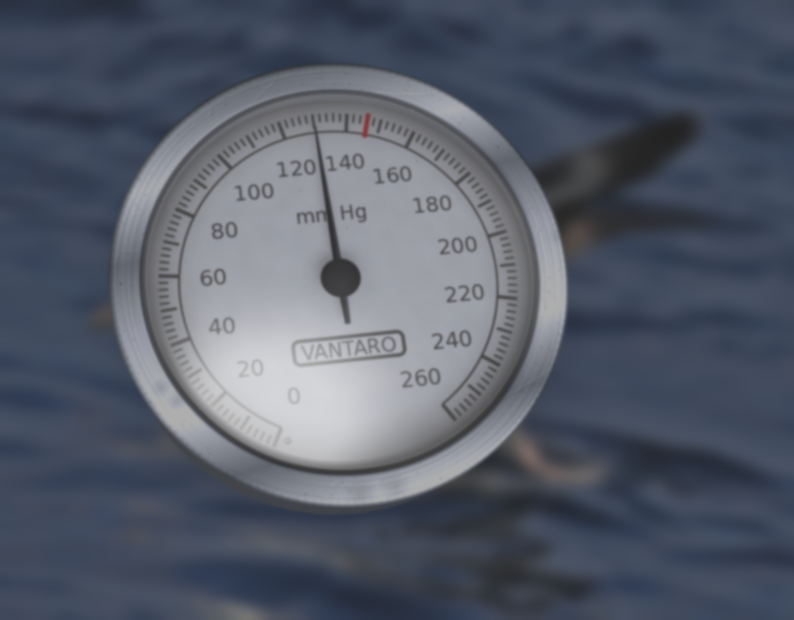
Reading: value=130 unit=mmHg
